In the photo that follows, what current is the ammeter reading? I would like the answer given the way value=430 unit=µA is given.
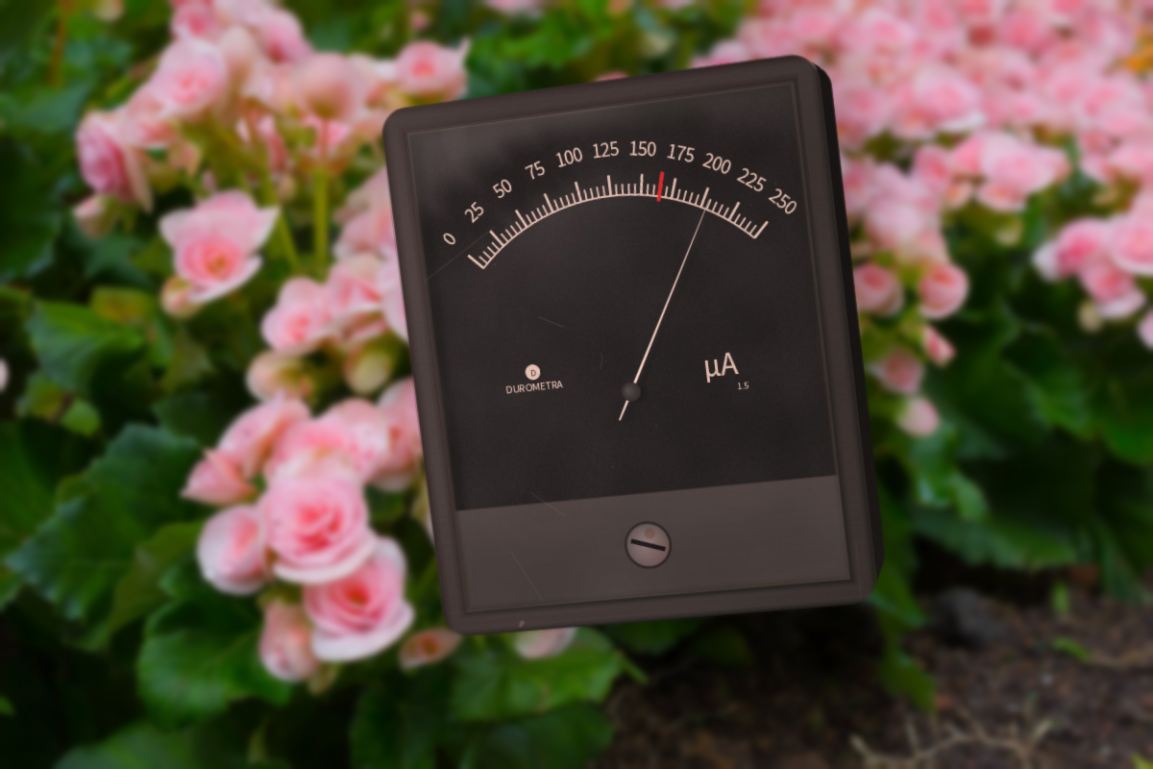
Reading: value=205 unit=µA
